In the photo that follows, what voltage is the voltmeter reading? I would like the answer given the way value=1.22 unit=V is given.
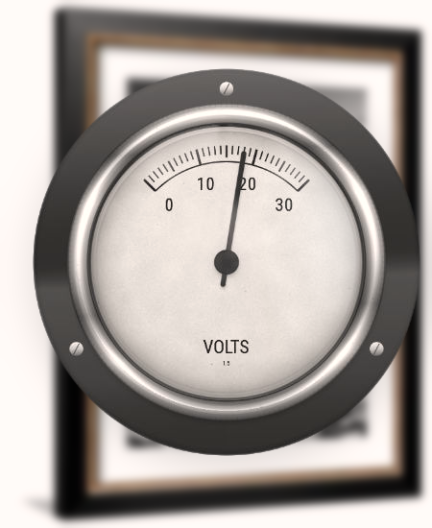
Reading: value=18 unit=V
